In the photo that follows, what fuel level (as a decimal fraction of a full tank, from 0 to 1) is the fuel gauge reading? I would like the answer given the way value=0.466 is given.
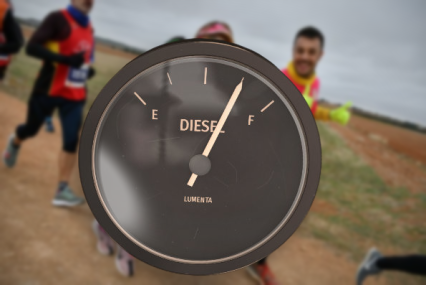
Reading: value=0.75
